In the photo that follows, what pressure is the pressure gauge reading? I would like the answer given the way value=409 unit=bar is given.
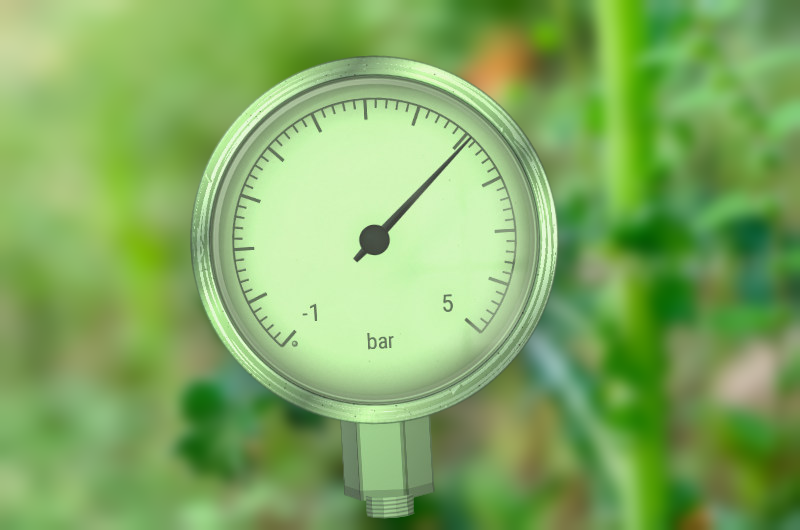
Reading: value=3.05 unit=bar
